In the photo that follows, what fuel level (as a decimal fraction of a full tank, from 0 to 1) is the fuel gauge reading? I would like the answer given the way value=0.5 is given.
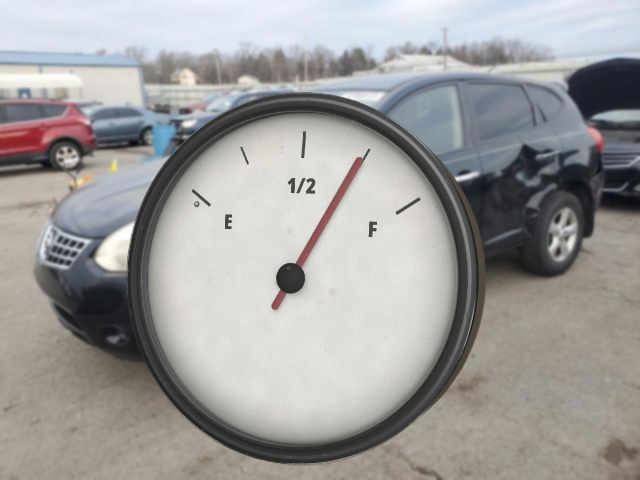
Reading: value=0.75
